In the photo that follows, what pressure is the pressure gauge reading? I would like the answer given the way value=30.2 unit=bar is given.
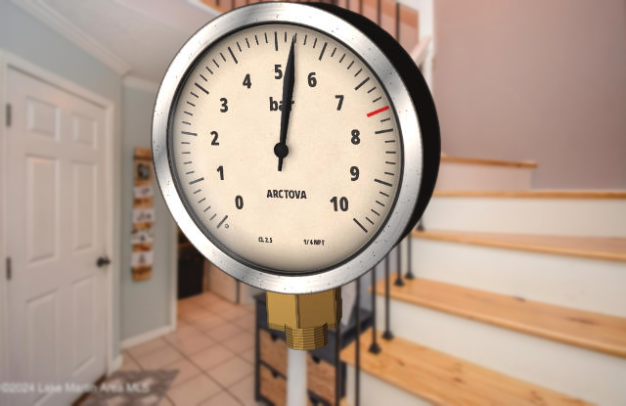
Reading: value=5.4 unit=bar
